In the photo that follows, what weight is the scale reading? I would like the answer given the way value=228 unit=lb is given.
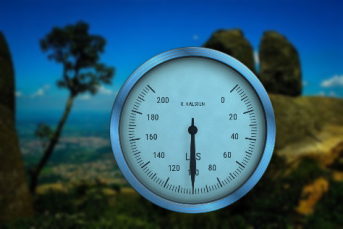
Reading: value=100 unit=lb
